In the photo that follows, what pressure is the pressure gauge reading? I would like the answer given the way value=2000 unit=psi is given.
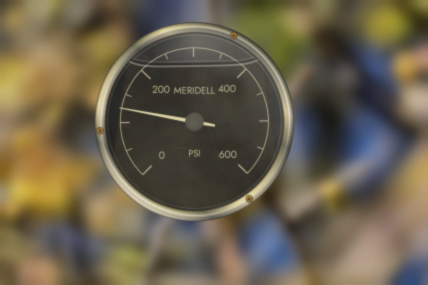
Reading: value=125 unit=psi
